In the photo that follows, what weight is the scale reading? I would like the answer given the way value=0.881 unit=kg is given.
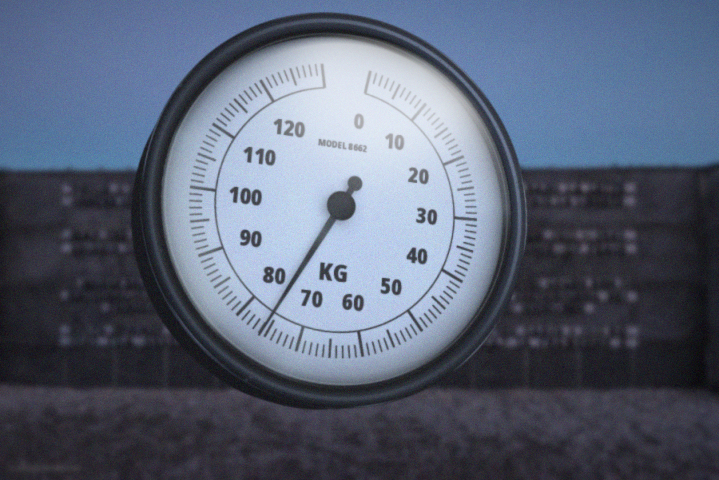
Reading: value=76 unit=kg
